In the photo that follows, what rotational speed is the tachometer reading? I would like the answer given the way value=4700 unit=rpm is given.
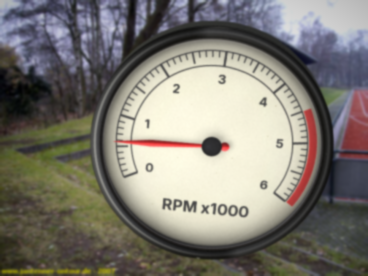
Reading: value=600 unit=rpm
